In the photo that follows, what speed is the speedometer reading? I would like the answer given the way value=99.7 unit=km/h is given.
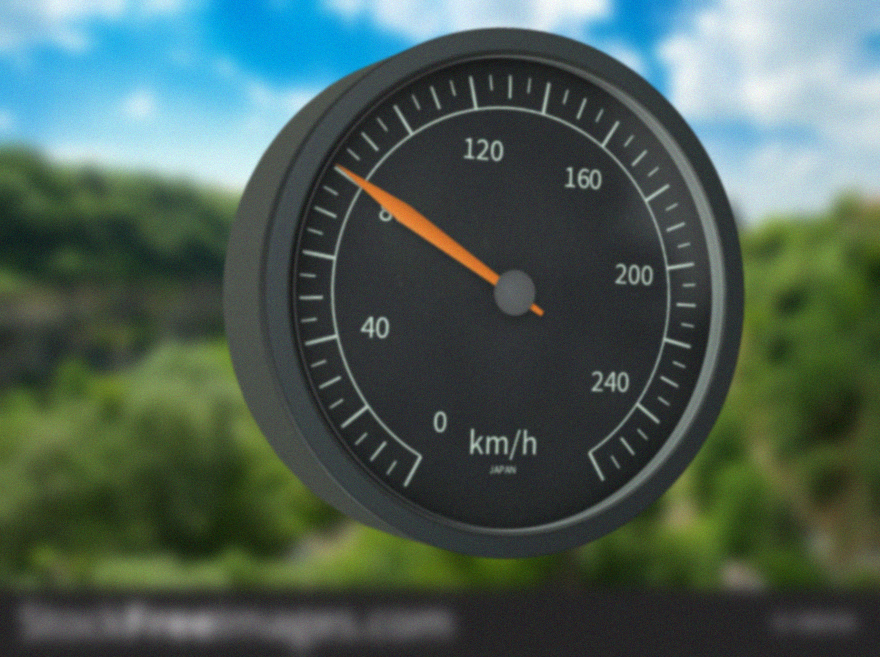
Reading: value=80 unit=km/h
